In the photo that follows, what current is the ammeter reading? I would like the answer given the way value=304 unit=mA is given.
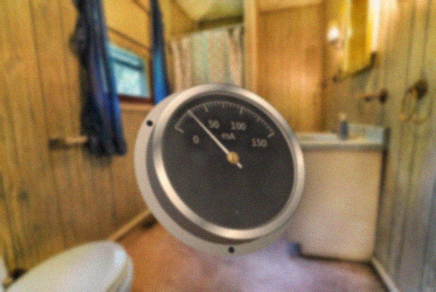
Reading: value=25 unit=mA
